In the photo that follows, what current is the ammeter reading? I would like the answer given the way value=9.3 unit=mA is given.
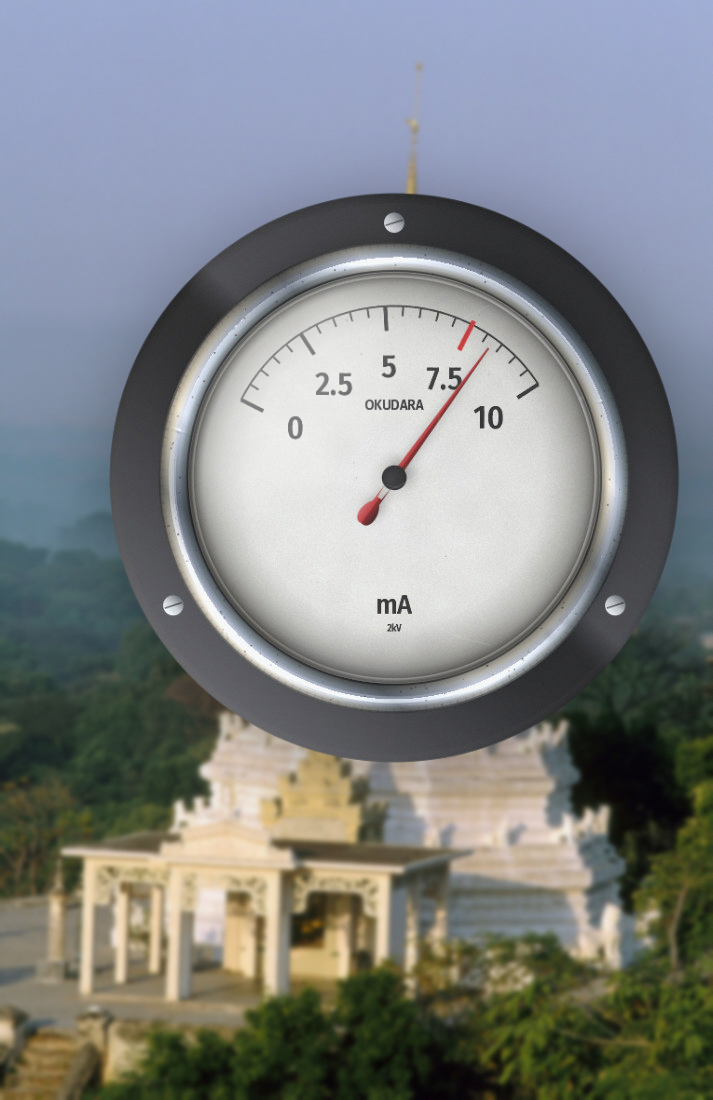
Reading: value=8.25 unit=mA
